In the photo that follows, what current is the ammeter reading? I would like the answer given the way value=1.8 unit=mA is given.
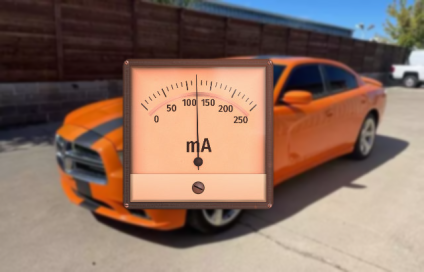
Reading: value=120 unit=mA
